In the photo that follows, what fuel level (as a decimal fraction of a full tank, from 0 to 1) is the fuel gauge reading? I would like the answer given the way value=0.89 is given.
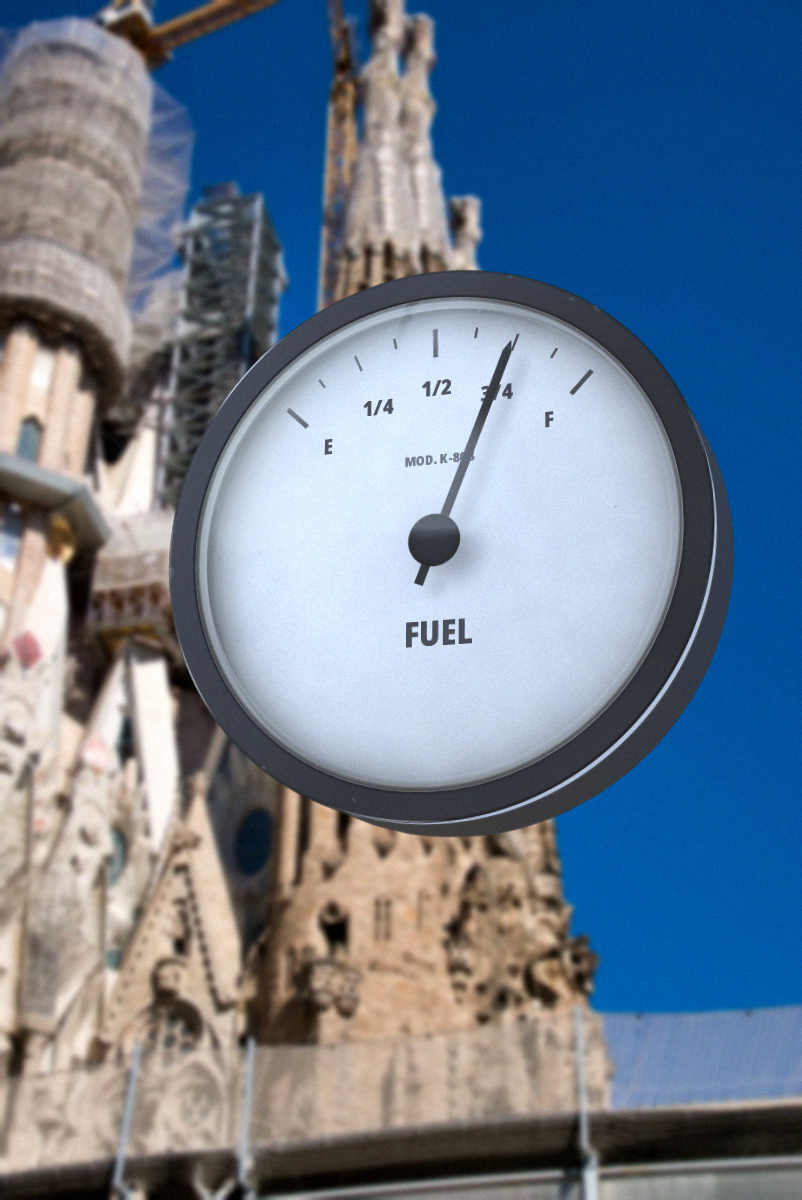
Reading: value=0.75
